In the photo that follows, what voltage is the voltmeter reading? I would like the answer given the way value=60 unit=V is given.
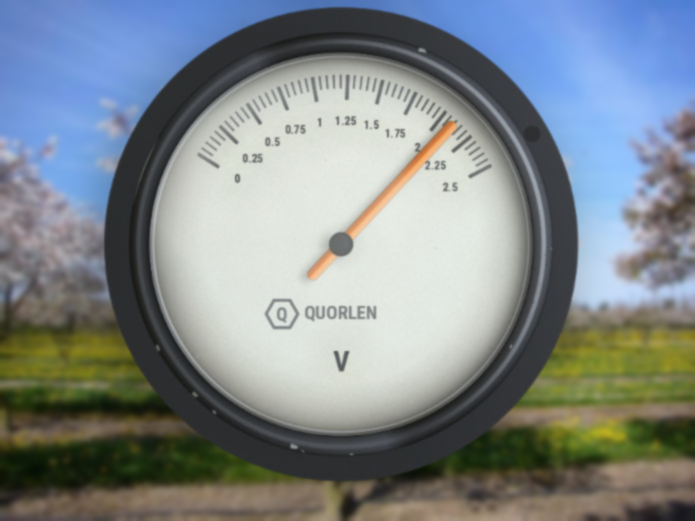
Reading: value=2.1 unit=V
